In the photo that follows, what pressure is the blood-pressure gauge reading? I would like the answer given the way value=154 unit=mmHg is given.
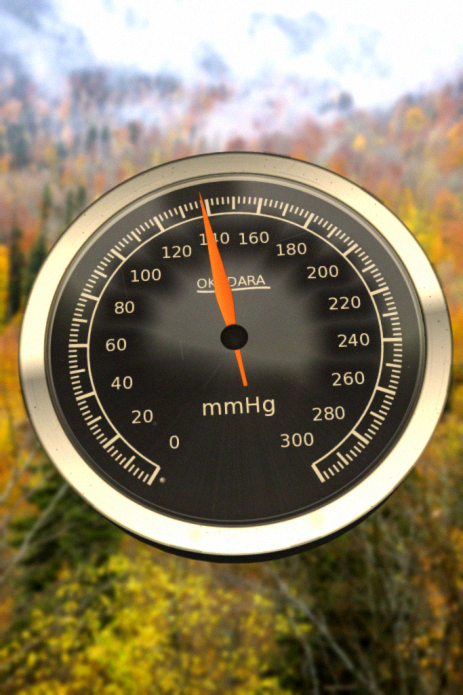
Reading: value=138 unit=mmHg
